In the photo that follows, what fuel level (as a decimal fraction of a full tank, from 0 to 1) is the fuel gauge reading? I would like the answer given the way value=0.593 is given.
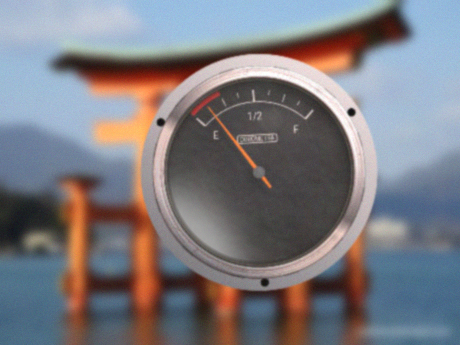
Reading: value=0.125
